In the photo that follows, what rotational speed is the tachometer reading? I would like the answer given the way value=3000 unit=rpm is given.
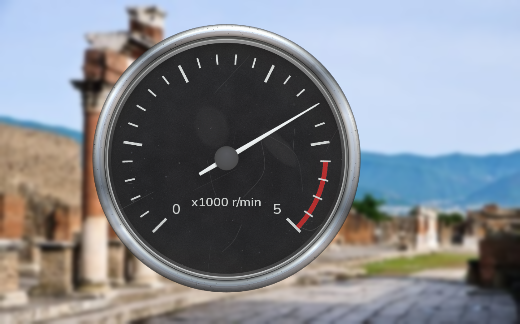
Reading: value=3600 unit=rpm
